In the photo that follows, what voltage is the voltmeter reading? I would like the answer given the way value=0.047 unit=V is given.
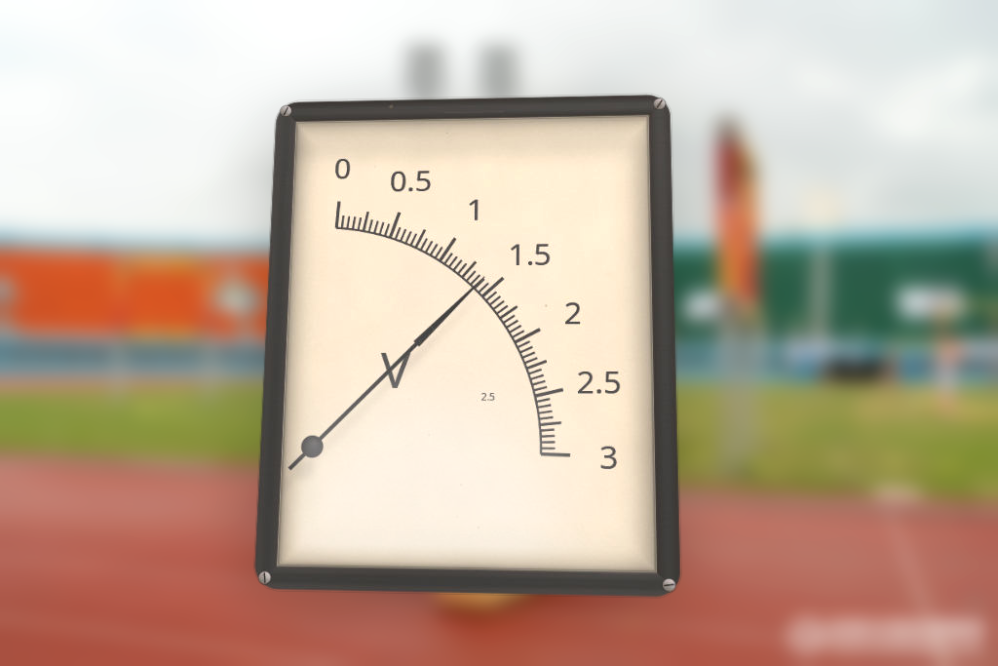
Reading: value=1.4 unit=V
